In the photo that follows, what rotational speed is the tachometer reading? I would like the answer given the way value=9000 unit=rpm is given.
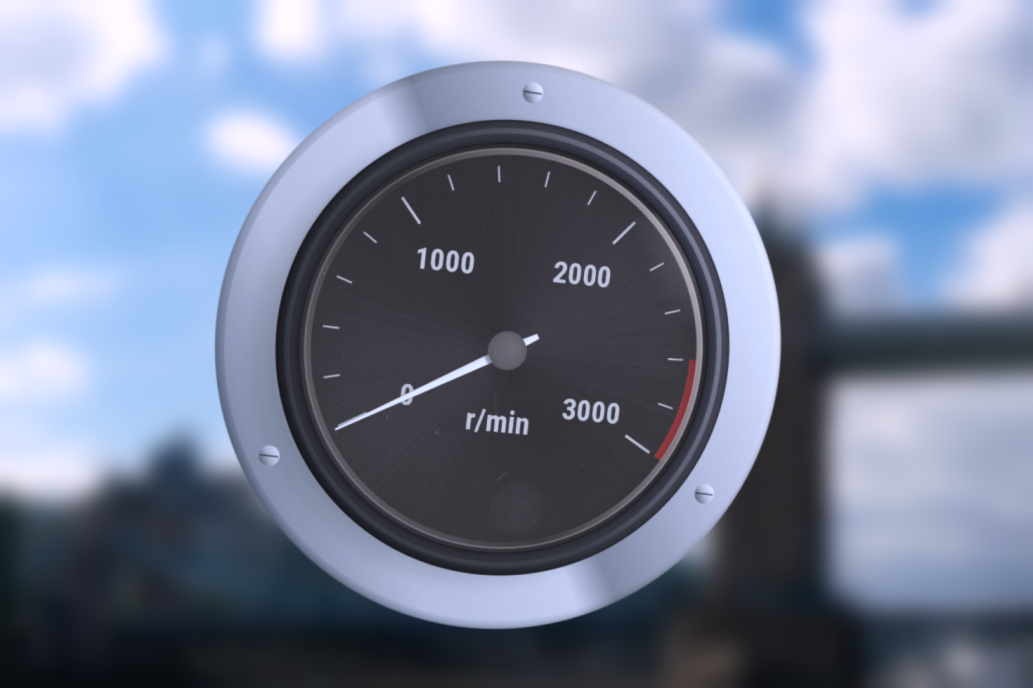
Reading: value=0 unit=rpm
